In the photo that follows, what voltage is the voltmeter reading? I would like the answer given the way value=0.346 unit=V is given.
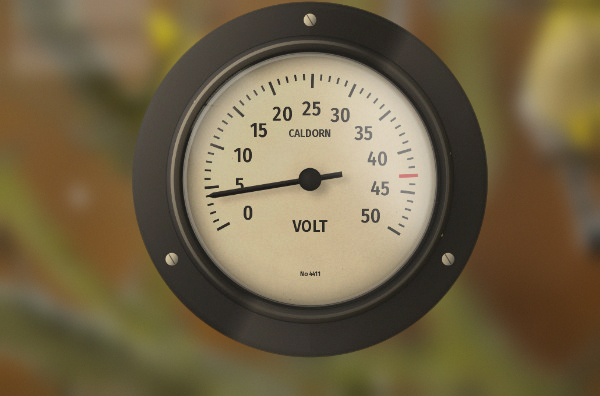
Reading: value=4 unit=V
